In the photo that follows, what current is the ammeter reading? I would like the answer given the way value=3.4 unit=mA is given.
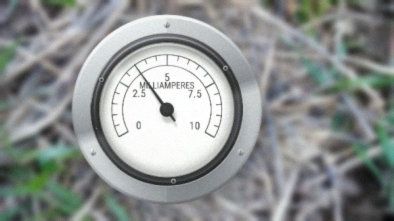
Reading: value=3.5 unit=mA
